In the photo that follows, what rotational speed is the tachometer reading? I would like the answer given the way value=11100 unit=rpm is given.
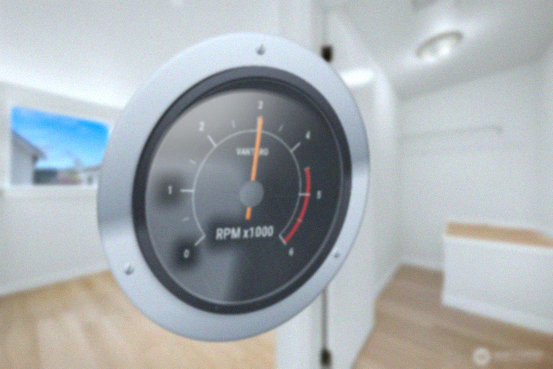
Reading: value=3000 unit=rpm
